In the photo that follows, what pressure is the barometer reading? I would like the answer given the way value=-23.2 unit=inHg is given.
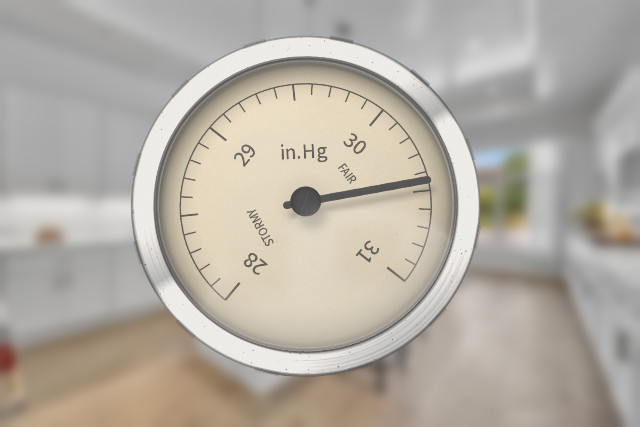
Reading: value=30.45 unit=inHg
